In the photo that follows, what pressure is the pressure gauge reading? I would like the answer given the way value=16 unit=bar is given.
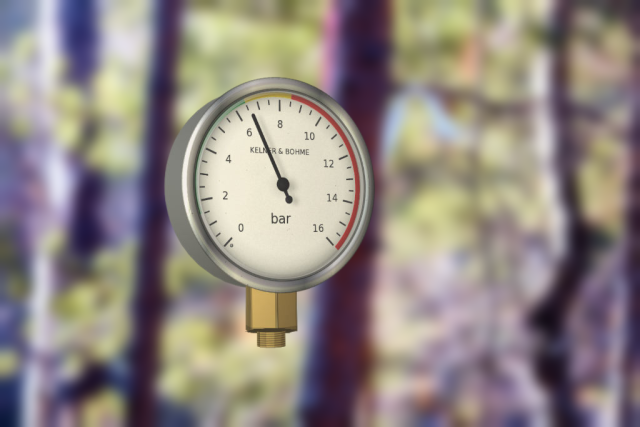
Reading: value=6.5 unit=bar
